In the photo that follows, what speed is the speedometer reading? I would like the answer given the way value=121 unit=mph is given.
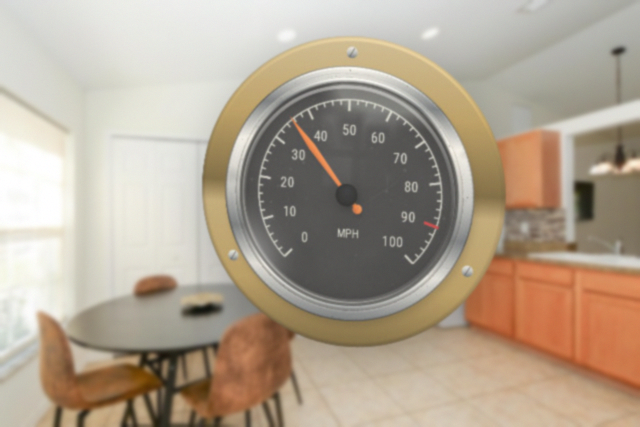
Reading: value=36 unit=mph
